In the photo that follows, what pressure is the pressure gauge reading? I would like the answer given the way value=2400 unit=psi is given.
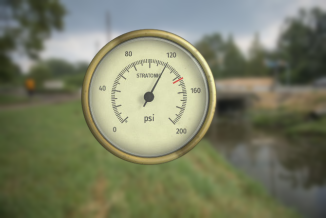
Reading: value=120 unit=psi
